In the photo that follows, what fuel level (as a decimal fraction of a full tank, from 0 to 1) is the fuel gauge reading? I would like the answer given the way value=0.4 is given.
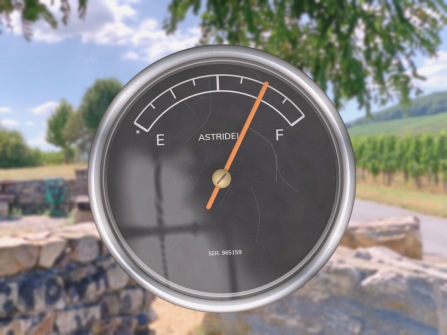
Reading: value=0.75
